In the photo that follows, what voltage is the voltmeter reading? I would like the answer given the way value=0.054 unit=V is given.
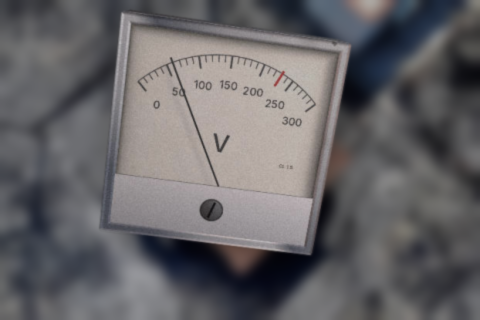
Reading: value=60 unit=V
